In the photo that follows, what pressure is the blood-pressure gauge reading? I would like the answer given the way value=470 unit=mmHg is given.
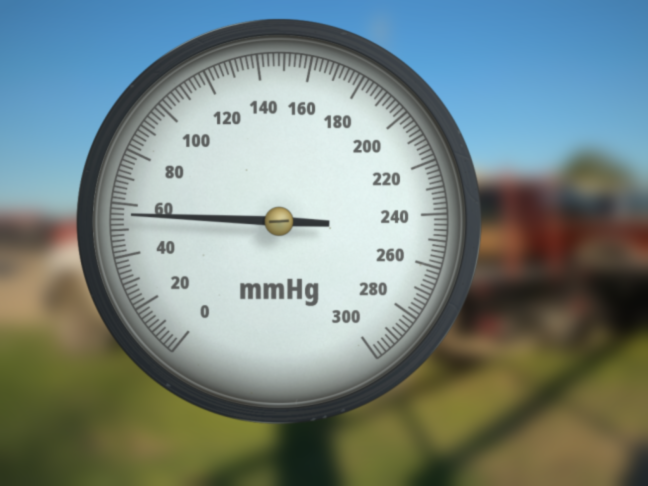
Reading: value=56 unit=mmHg
